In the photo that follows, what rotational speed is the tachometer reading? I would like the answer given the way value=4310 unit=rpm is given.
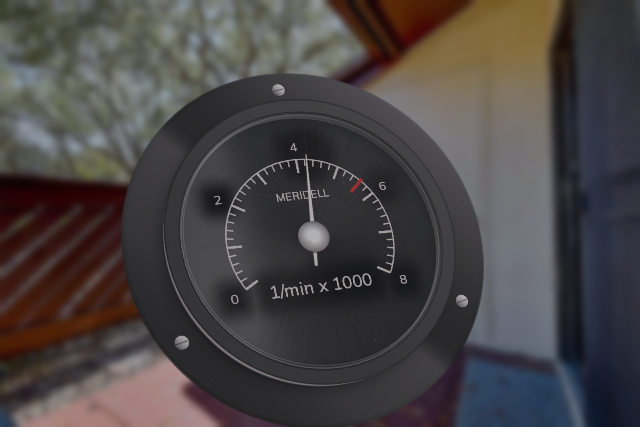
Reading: value=4200 unit=rpm
